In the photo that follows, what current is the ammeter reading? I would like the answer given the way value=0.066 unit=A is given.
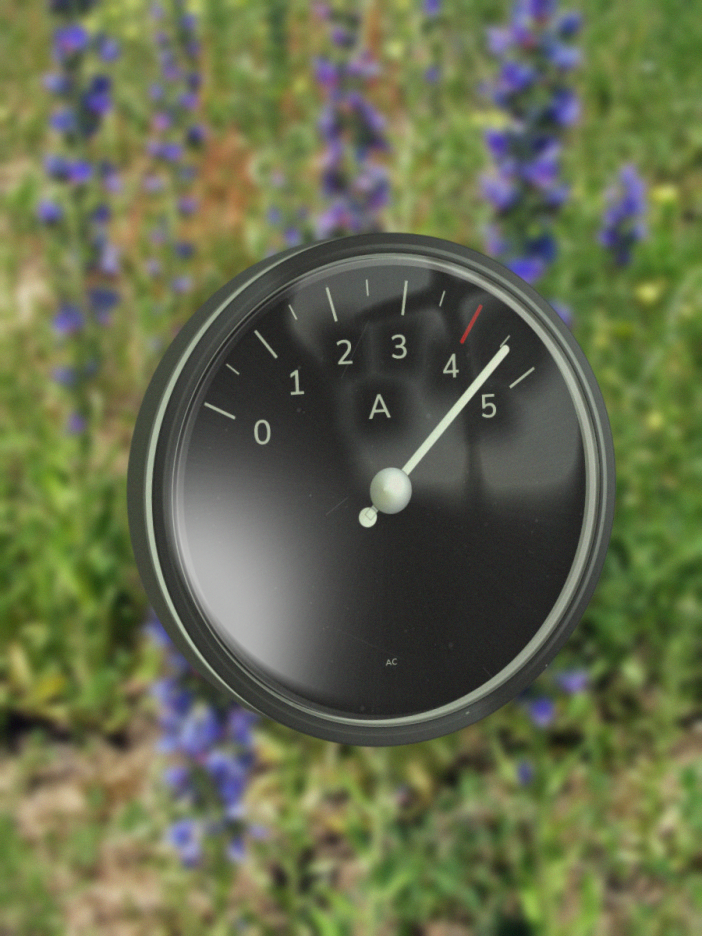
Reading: value=4.5 unit=A
